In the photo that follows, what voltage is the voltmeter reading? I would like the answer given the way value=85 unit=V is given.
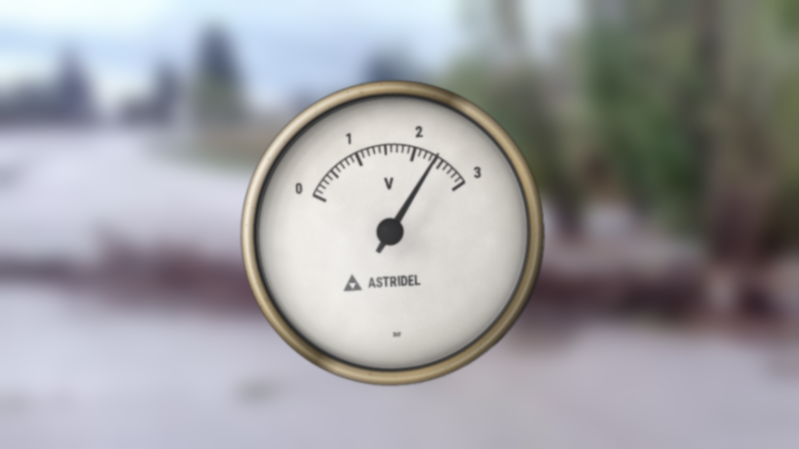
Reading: value=2.4 unit=V
